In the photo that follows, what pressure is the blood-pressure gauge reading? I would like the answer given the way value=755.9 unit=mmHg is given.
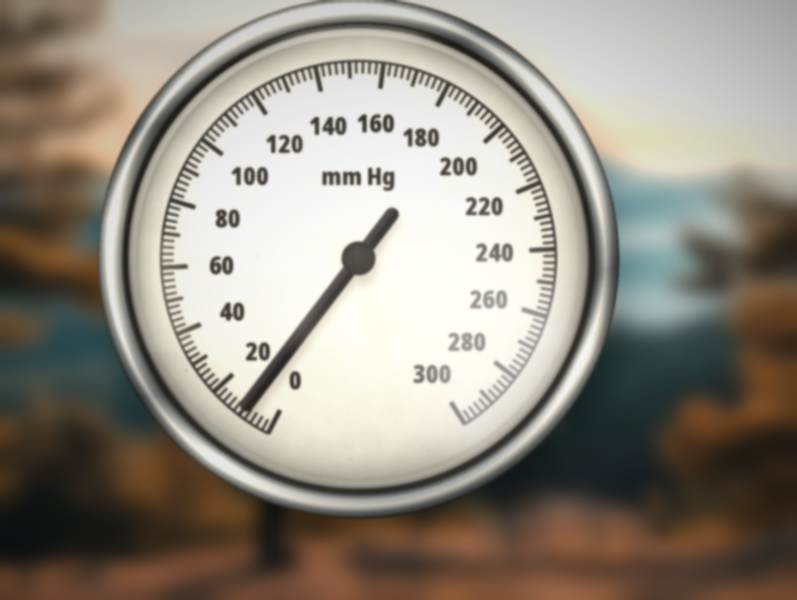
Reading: value=10 unit=mmHg
